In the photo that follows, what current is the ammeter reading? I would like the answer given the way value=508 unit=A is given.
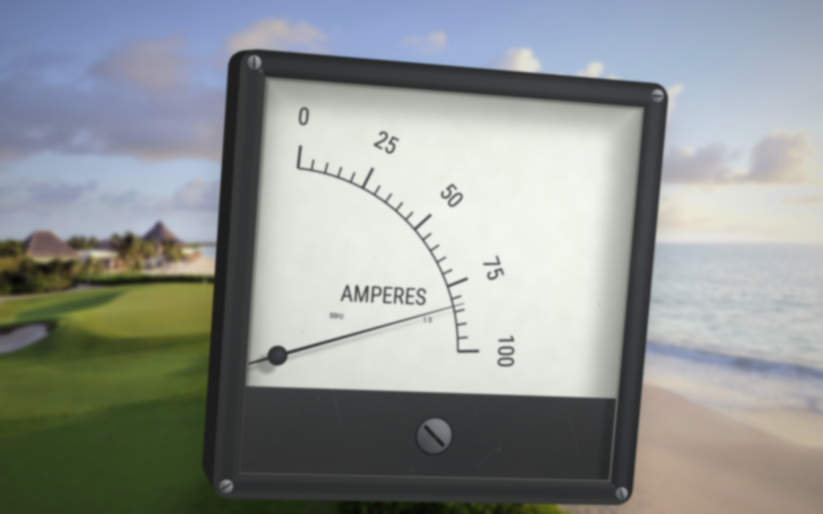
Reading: value=82.5 unit=A
